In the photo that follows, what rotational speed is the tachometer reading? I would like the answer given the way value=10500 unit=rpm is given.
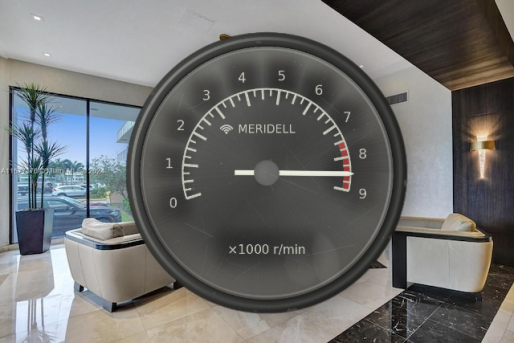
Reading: value=8500 unit=rpm
